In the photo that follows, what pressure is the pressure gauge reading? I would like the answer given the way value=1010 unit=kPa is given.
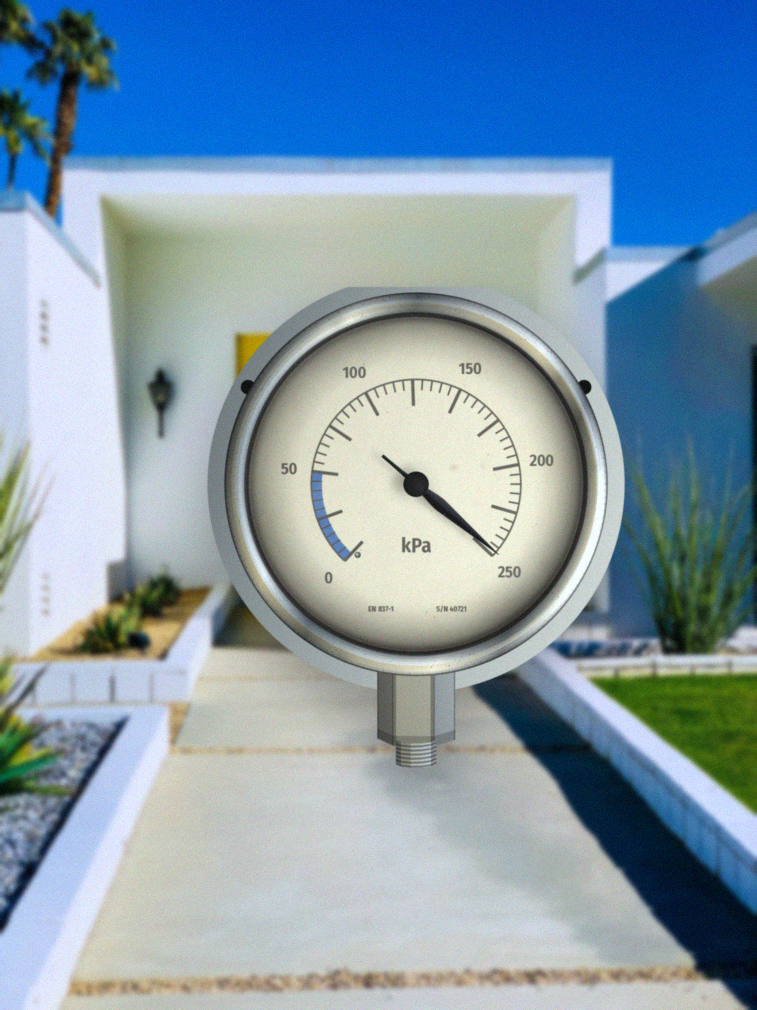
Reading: value=247.5 unit=kPa
